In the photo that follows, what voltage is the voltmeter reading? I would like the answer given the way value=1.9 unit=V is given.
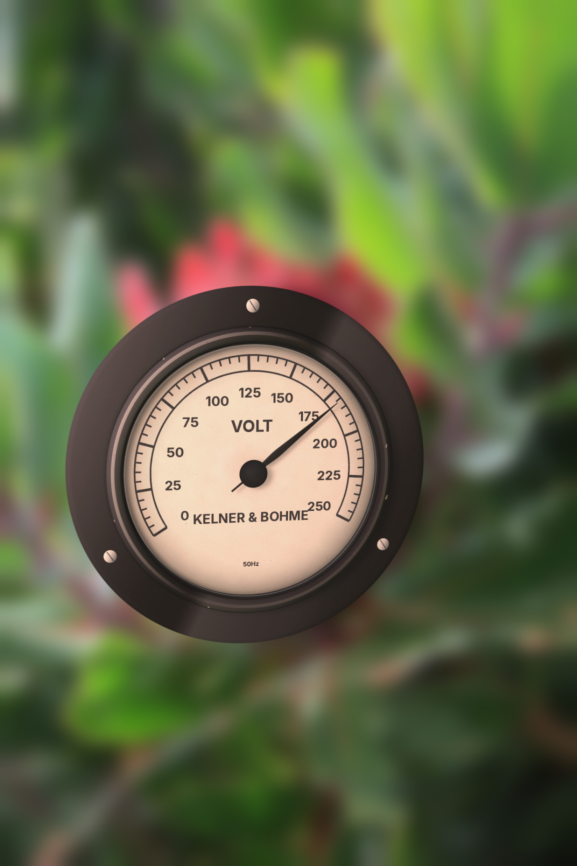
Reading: value=180 unit=V
